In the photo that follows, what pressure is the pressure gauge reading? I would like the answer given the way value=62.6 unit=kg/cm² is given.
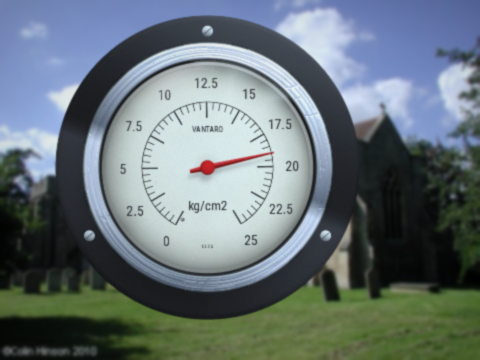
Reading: value=19 unit=kg/cm²
